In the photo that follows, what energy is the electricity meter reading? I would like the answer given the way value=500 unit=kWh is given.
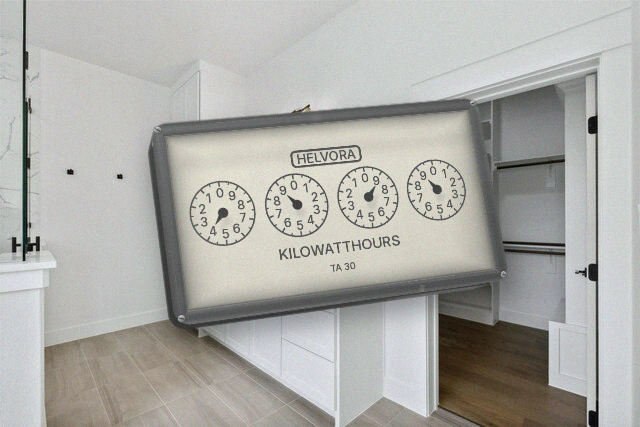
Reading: value=3889 unit=kWh
